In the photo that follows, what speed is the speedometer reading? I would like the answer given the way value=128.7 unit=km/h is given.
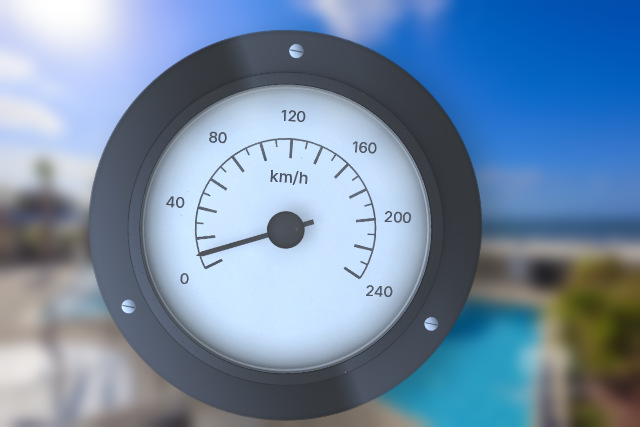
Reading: value=10 unit=km/h
